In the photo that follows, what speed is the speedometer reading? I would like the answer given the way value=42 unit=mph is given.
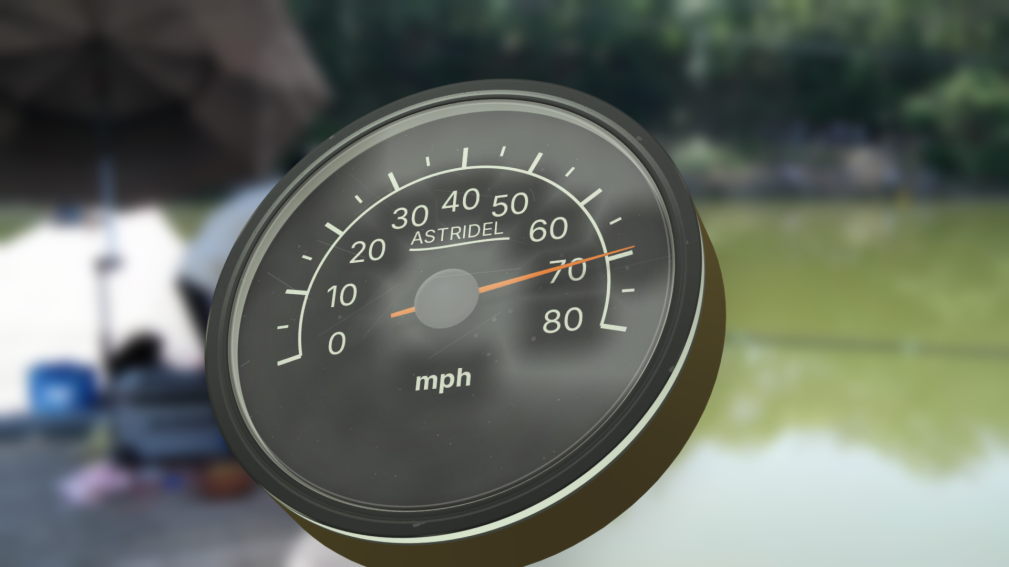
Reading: value=70 unit=mph
